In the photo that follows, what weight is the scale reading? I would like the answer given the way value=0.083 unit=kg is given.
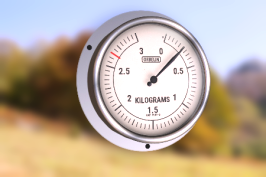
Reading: value=0.25 unit=kg
